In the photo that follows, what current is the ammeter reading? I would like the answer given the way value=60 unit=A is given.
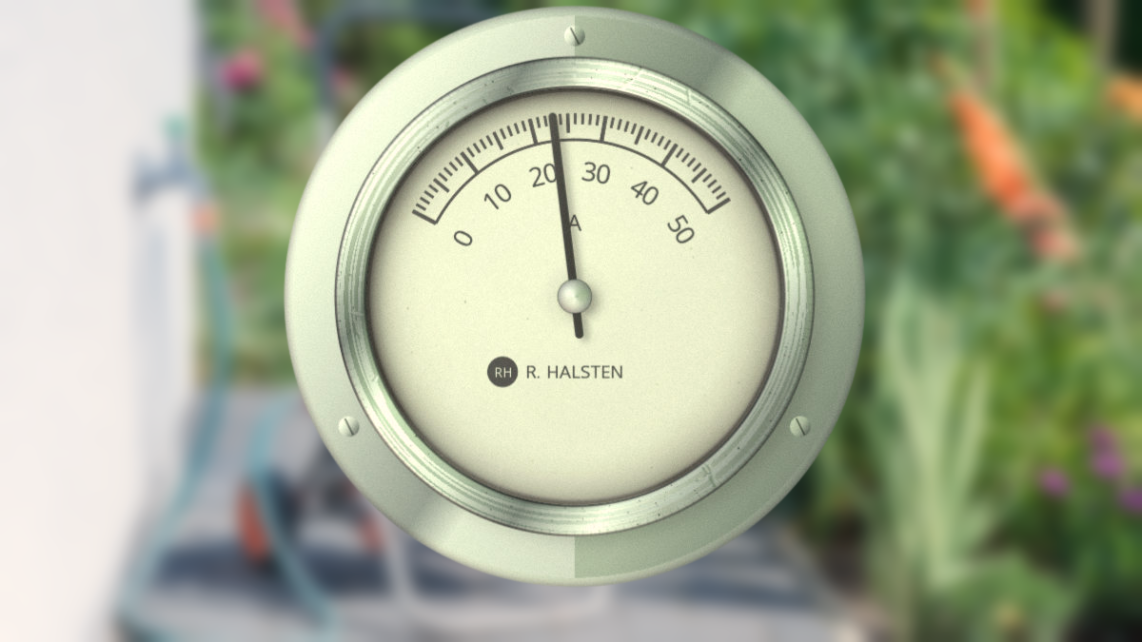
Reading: value=23 unit=A
